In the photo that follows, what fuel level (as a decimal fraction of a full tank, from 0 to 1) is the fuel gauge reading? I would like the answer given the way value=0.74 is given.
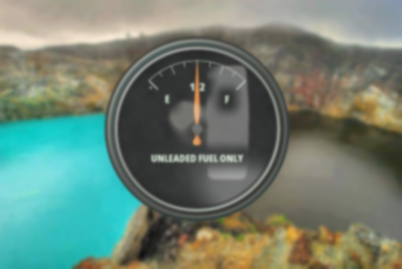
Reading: value=0.5
